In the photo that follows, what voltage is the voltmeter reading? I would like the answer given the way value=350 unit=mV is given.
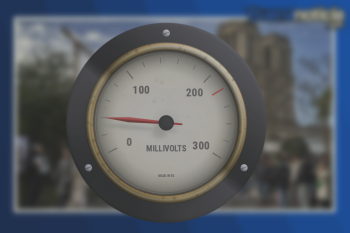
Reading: value=40 unit=mV
